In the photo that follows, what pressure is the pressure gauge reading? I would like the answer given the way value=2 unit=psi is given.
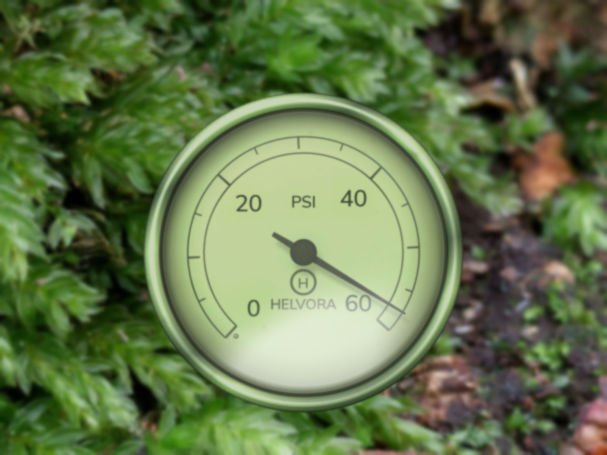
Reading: value=57.5 unit=psi
